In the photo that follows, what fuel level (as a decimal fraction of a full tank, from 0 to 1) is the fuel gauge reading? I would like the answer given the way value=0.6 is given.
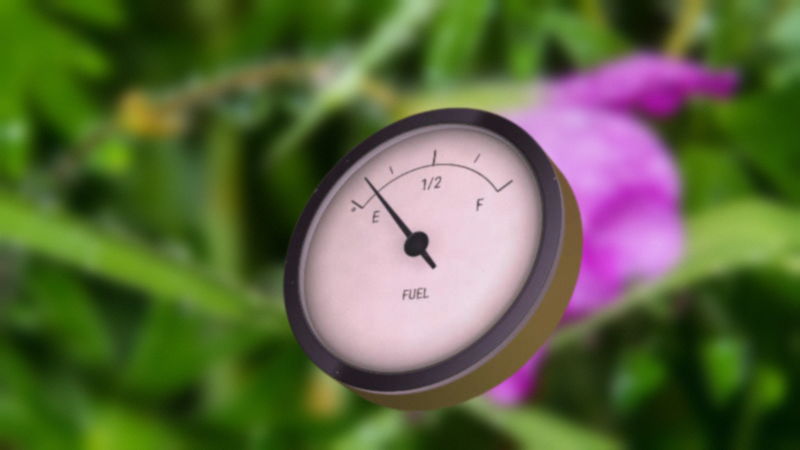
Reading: value=0.125
